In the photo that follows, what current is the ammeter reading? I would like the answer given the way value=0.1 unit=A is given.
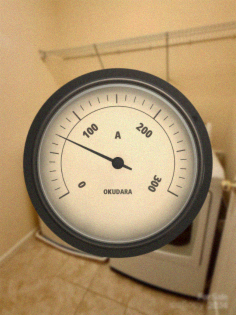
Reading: value=70 unit=A
